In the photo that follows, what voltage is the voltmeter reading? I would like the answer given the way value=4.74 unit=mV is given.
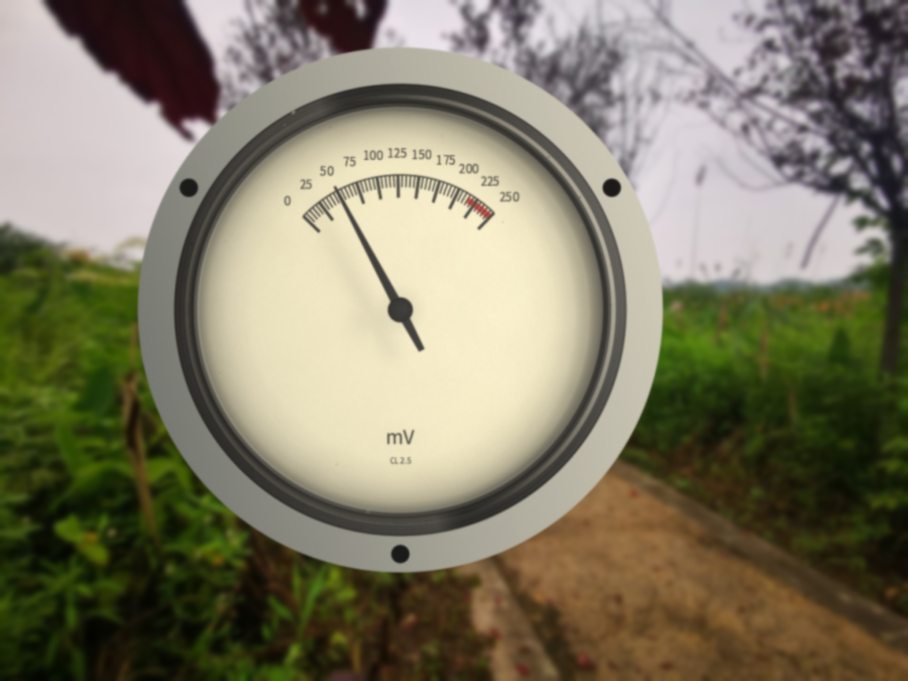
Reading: value=50 unit=mV
